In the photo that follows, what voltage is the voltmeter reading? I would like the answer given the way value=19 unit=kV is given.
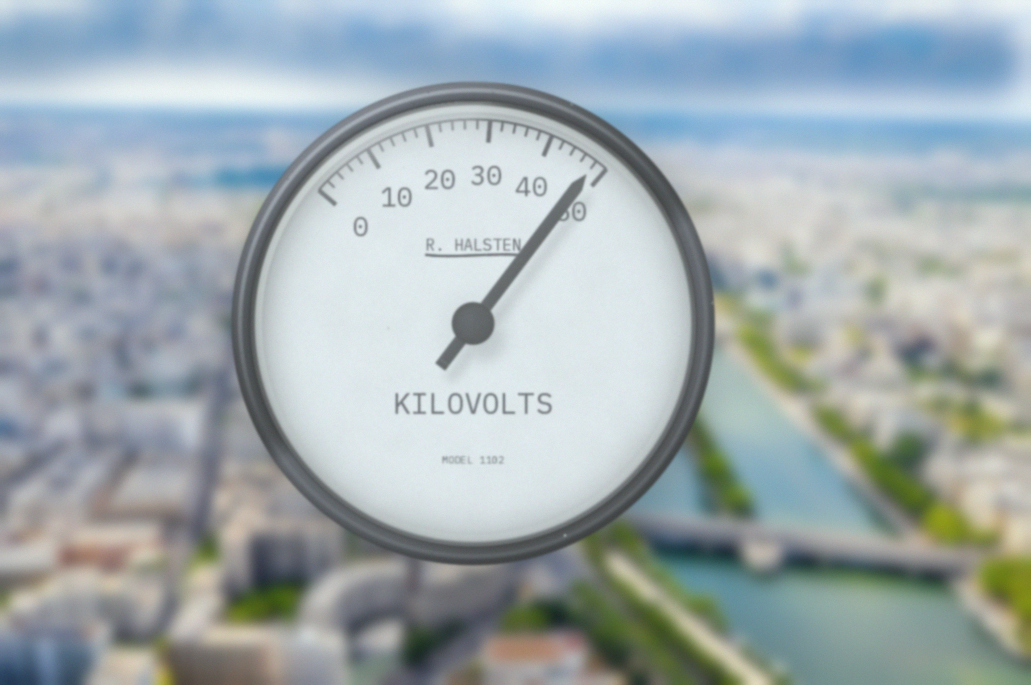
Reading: value=48 unit=kV
